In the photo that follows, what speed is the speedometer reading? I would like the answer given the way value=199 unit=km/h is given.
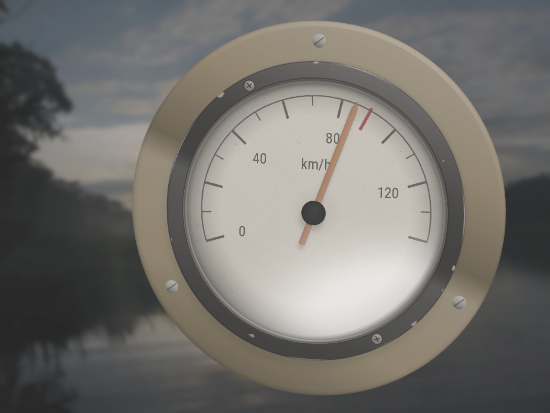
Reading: value=85 unit=km/h
